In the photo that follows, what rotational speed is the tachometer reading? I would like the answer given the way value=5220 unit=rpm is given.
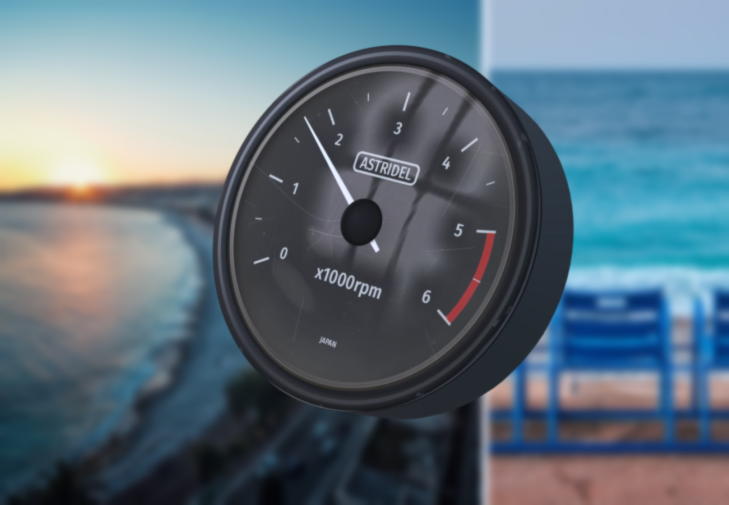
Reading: value=1750 unit=rpm
